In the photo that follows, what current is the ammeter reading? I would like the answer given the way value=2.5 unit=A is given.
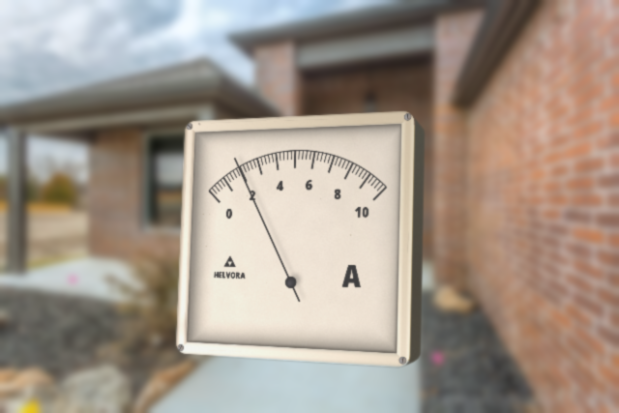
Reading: value=2 unit=A
